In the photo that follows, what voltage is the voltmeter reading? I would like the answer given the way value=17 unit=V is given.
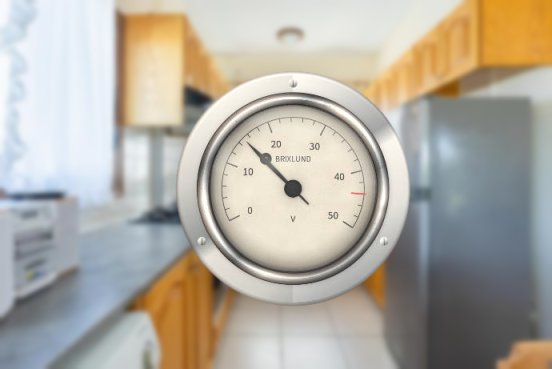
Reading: value=15 unit=V
